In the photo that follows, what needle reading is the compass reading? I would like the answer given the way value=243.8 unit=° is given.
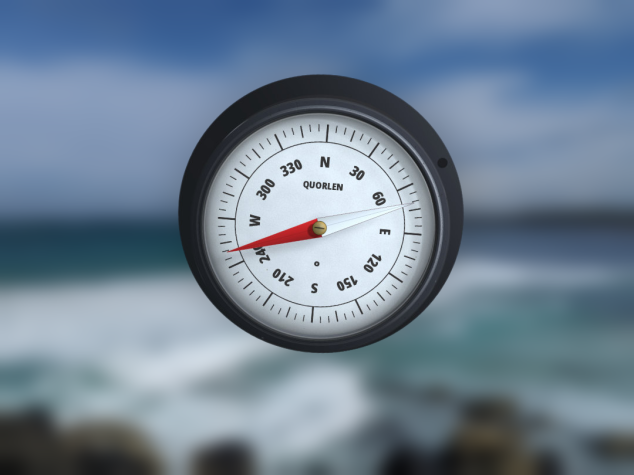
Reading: value=250 unit=°
